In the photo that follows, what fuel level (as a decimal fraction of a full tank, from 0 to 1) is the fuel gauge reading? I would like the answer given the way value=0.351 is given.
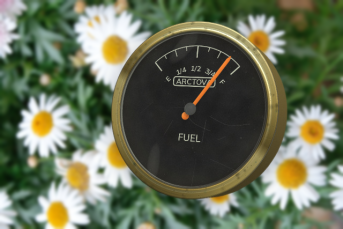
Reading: value=0.875
